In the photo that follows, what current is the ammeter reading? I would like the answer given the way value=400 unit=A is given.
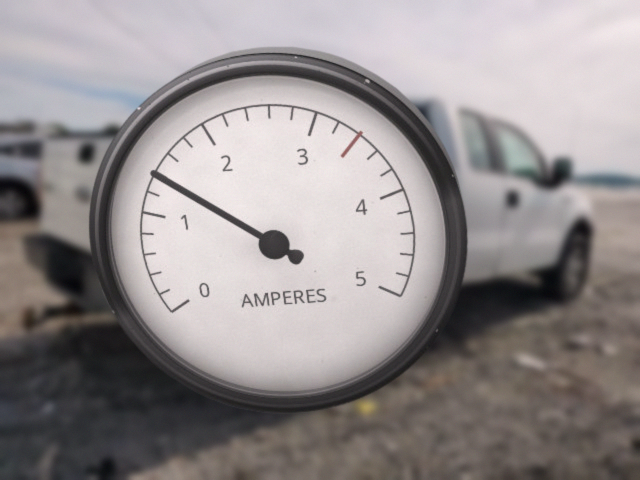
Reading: value=1.4 unit=A
